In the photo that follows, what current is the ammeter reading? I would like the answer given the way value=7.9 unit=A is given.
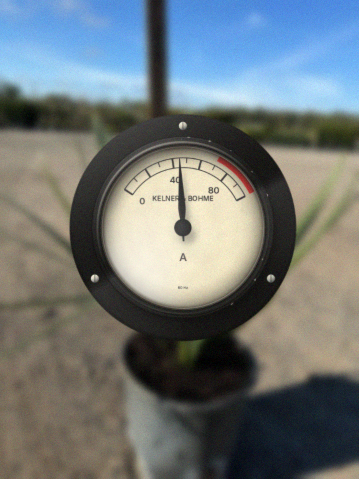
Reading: value=45 unit=A
